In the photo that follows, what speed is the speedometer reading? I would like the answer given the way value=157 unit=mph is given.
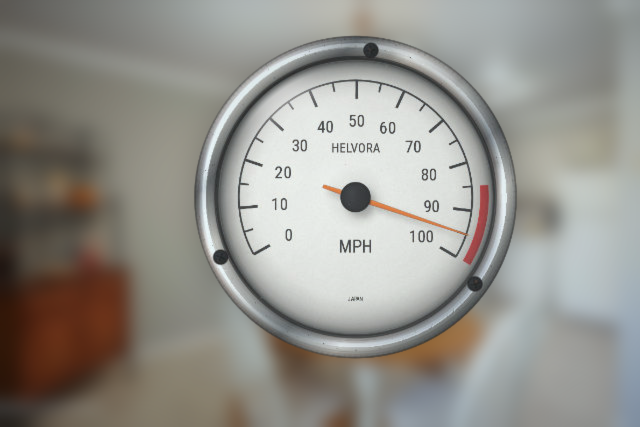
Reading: value=95 unit=mph
